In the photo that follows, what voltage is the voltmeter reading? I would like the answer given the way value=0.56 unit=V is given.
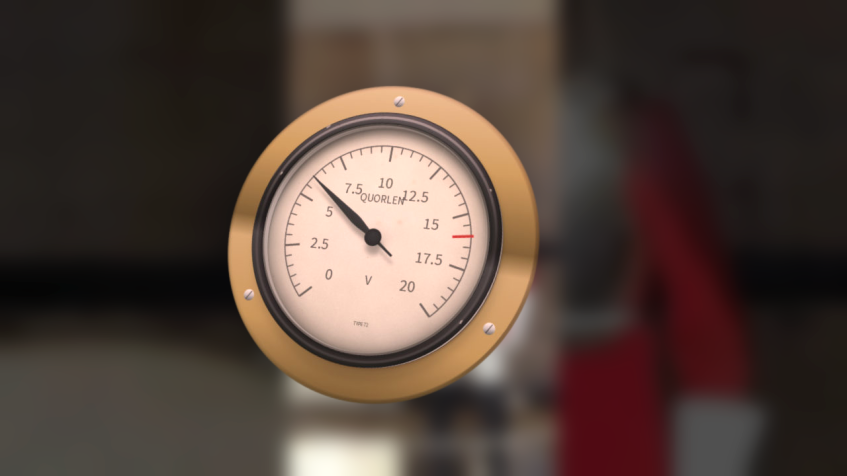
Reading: value=6 unit=V
